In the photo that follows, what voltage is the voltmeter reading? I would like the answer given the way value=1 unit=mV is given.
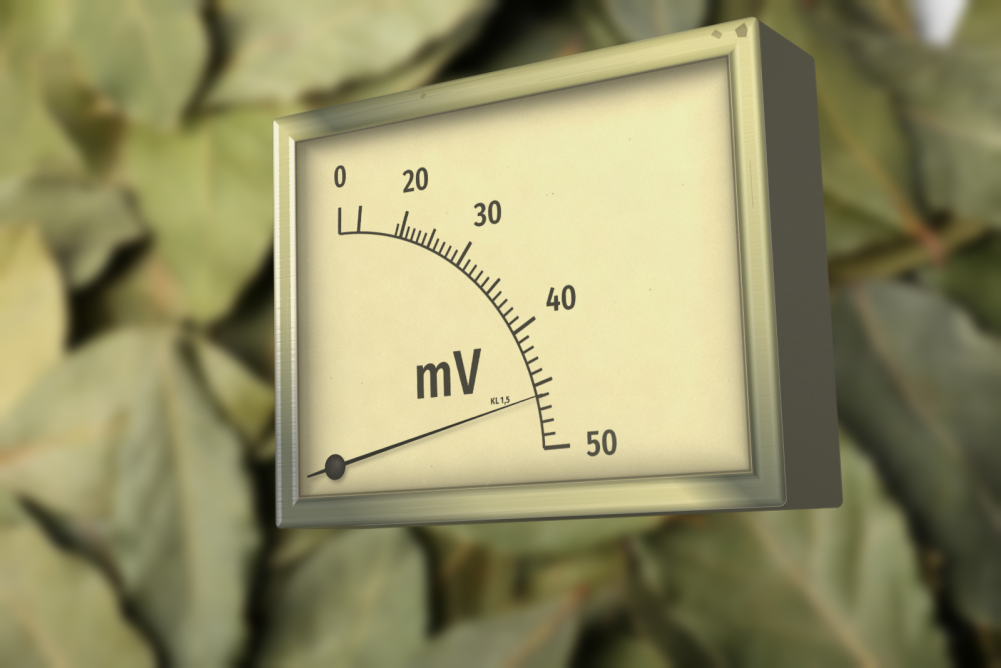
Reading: value=46 unit=mV
